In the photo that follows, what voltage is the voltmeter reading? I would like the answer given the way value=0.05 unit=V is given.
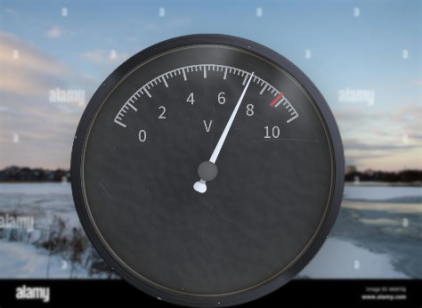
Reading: value=7.2 unit=V
